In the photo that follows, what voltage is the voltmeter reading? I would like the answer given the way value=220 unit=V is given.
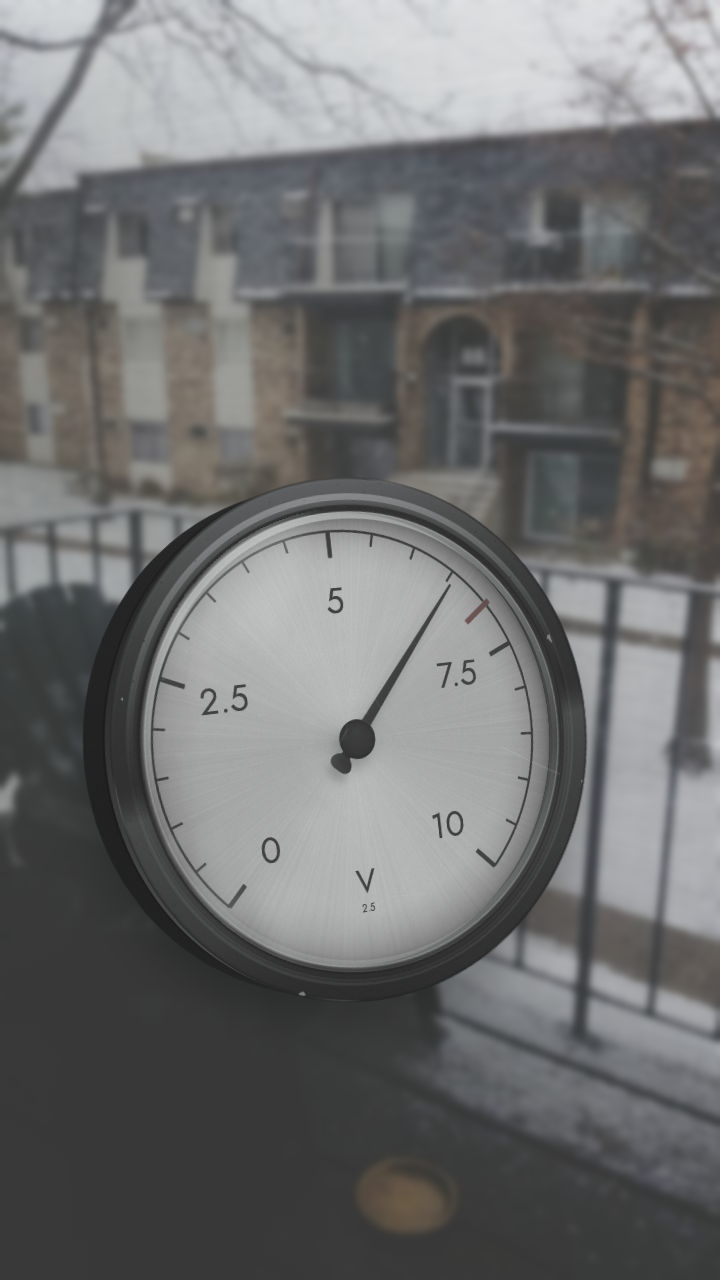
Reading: value=6.5 unit=V
